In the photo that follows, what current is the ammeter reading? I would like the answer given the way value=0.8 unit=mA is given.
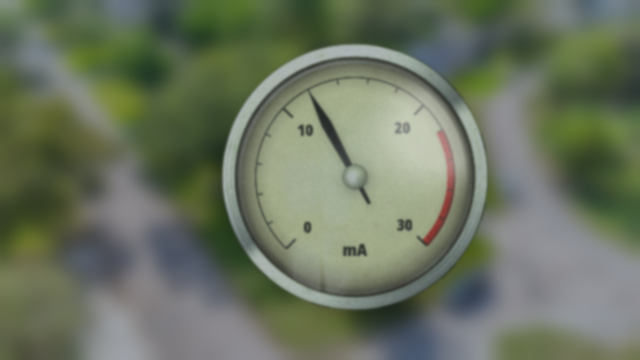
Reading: value=12 unit=mA
